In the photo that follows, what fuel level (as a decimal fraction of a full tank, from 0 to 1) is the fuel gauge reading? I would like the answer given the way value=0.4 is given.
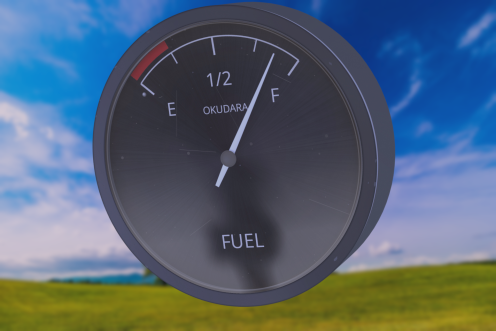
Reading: value=0.875
